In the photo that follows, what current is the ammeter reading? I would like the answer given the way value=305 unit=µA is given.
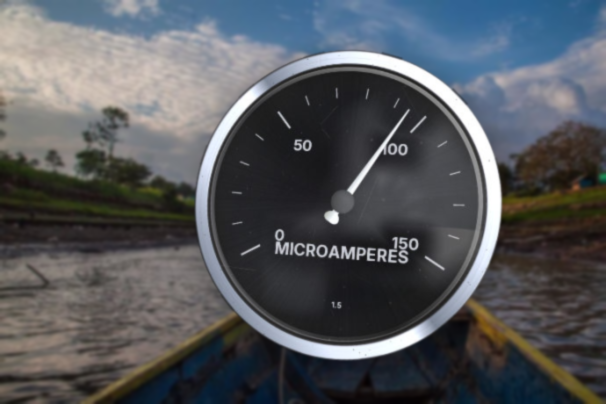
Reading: value=95 unit=µA
